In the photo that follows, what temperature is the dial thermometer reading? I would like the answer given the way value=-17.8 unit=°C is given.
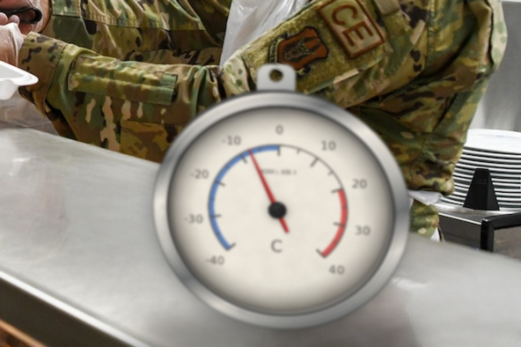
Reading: value=-7.5 unit=°C
